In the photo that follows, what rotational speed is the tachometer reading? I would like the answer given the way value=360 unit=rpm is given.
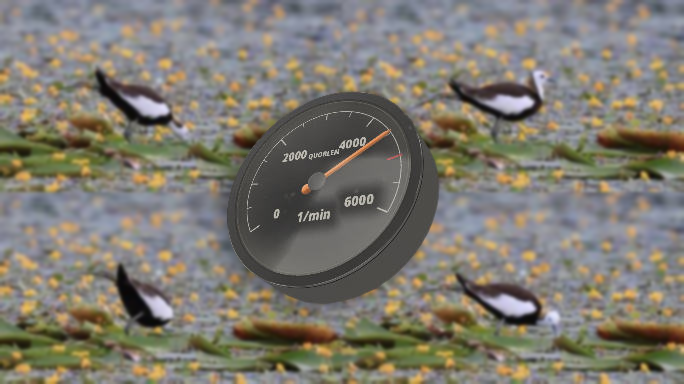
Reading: value=4500 unit=rpm
